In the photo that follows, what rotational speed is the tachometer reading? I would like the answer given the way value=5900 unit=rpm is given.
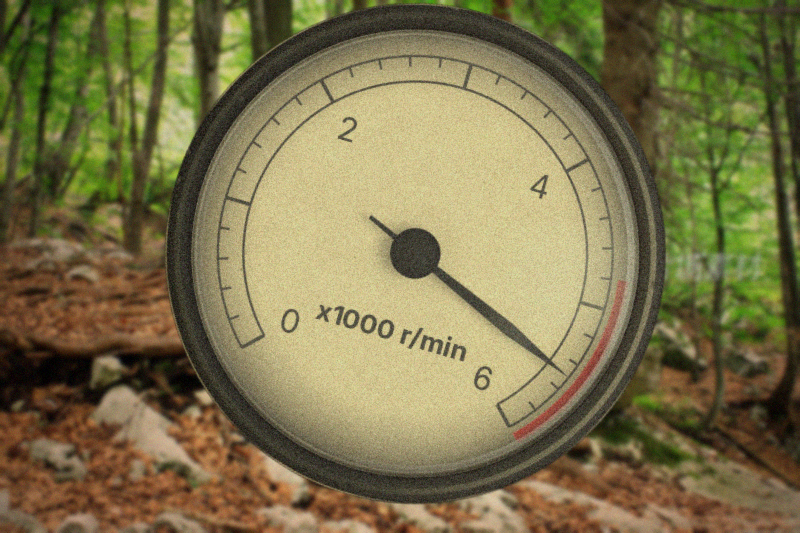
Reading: value=5500 unit=rpm
